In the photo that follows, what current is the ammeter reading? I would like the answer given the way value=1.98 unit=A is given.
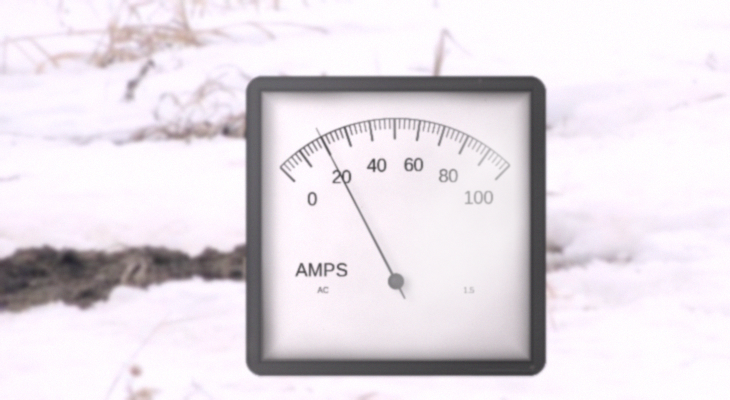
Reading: value=20 unit=A
